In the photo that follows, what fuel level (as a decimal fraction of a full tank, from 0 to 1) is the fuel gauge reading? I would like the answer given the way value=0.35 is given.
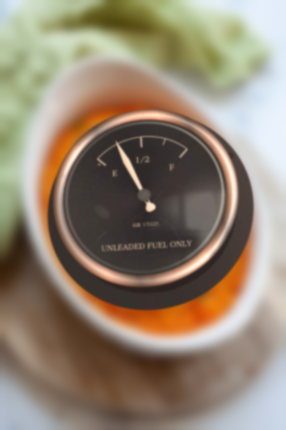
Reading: value=0.25
